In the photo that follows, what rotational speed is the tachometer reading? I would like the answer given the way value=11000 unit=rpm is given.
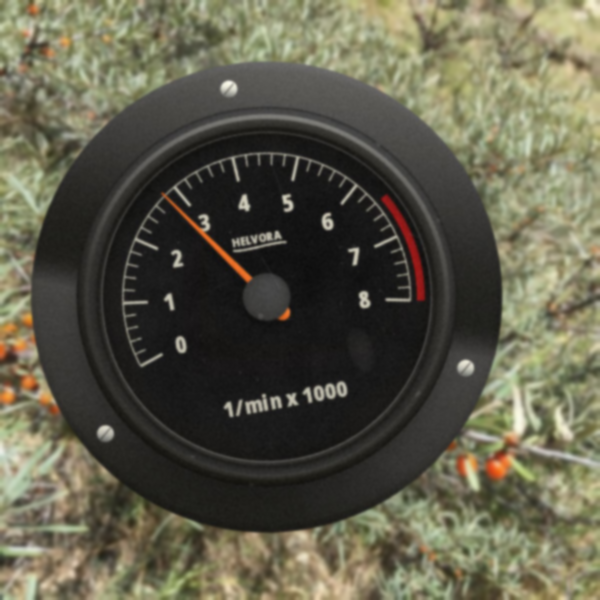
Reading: value=2800 unit=rpm
